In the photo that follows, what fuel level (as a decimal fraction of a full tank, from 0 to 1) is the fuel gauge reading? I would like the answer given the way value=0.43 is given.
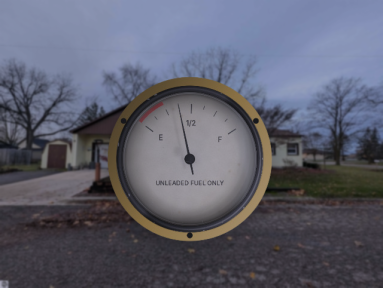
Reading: value=0.375
